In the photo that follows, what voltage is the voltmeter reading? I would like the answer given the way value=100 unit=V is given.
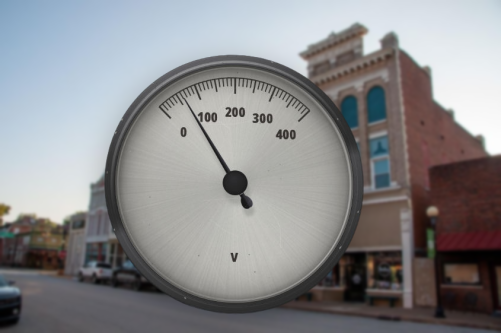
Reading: value=60 unit=V
